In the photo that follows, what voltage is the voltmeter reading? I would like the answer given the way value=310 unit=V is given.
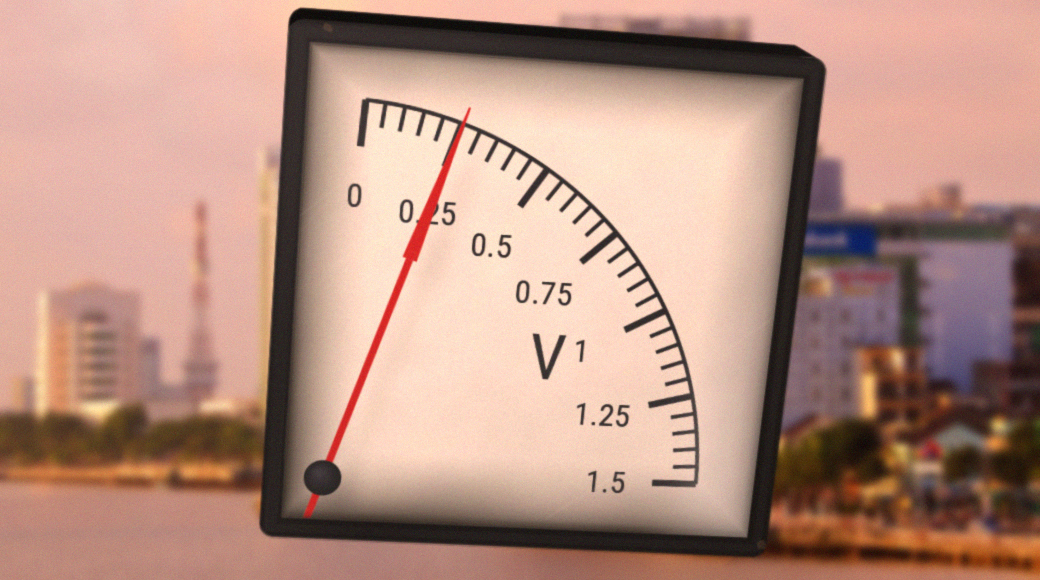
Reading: value=0.25 unit=V
